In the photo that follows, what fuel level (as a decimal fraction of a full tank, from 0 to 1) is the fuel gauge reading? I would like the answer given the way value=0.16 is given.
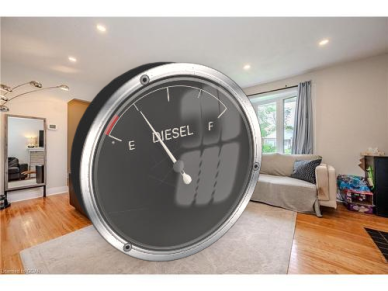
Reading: value=0.25
